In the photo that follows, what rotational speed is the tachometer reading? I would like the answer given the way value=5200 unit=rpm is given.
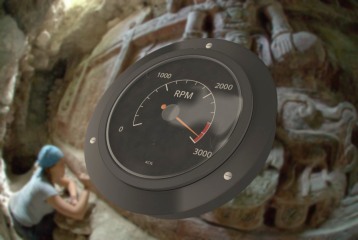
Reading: value=2900 unit=rpm
